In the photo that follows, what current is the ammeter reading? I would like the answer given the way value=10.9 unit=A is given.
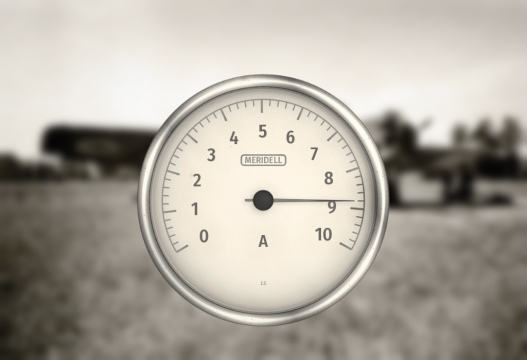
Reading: value=8.8 unit=A
